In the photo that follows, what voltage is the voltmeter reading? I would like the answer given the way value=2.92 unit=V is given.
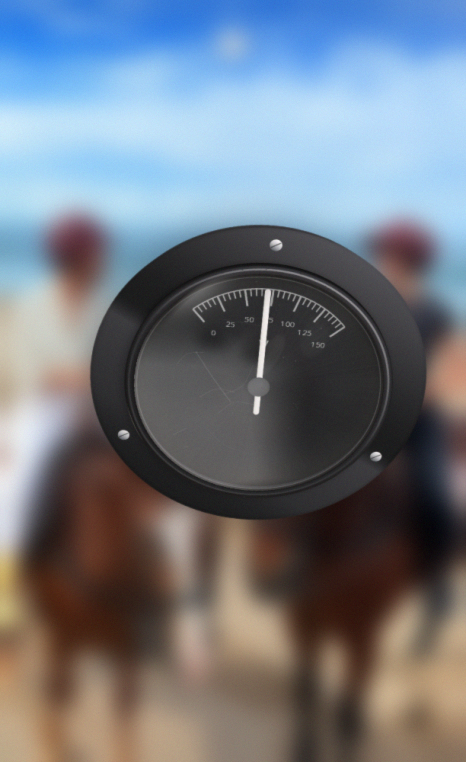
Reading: value=70 unit=V
